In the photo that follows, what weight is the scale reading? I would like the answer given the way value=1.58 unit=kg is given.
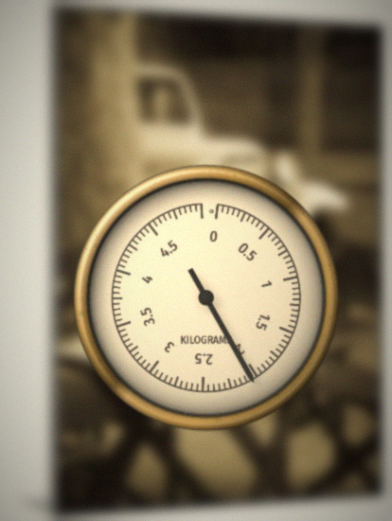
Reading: value=2.05 unit=kg
